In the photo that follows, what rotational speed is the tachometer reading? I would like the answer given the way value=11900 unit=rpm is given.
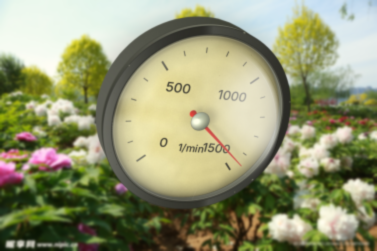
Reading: value=1450 unit=rpm
